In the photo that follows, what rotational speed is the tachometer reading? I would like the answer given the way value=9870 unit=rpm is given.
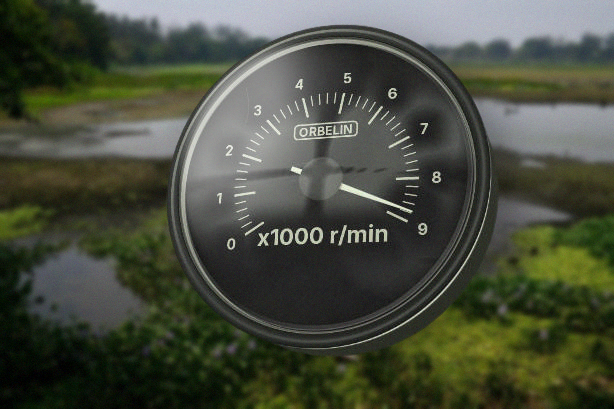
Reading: value=8800 unit=rpm
